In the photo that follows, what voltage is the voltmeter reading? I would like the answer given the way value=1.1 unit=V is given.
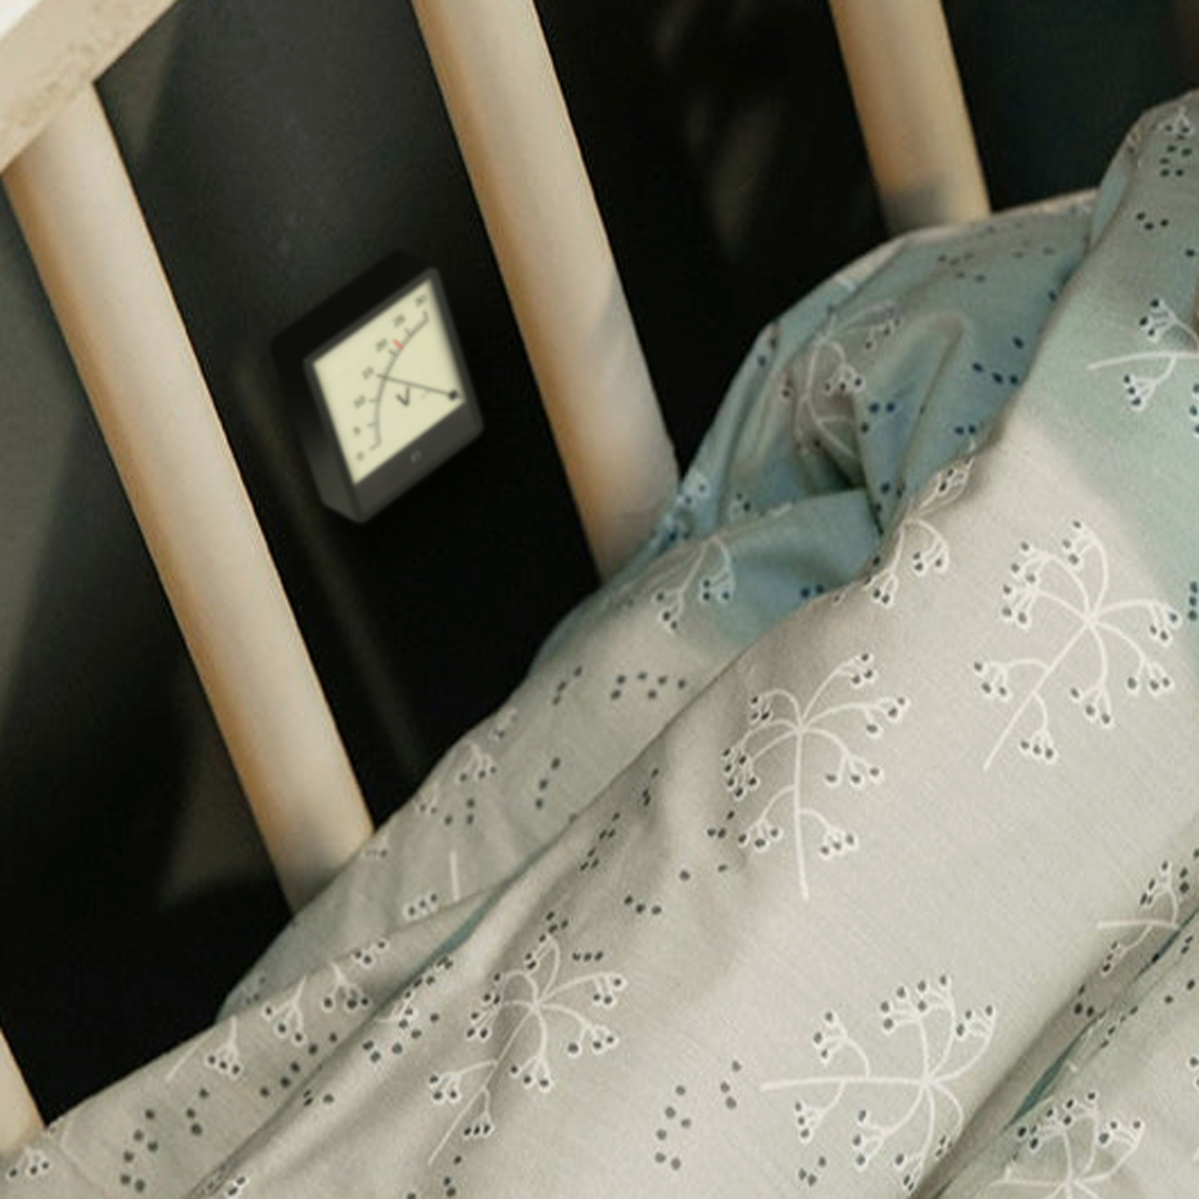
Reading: value=15 unit=V
